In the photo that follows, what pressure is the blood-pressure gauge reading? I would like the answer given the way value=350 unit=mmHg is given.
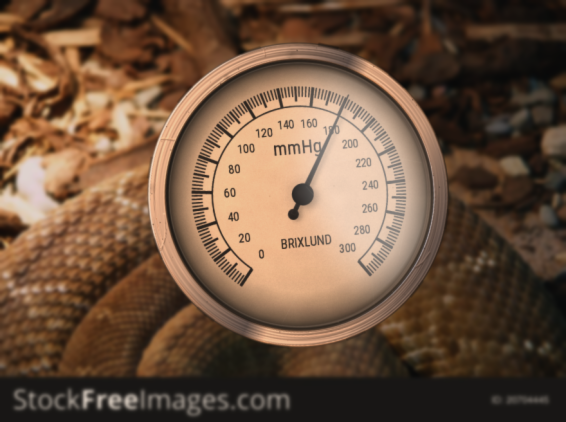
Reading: value=180 unit=mmHg
